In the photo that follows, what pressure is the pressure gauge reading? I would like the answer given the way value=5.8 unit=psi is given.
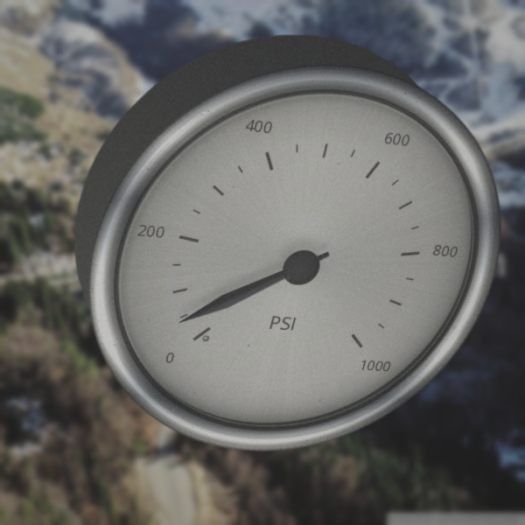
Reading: value=50 unit=psi
